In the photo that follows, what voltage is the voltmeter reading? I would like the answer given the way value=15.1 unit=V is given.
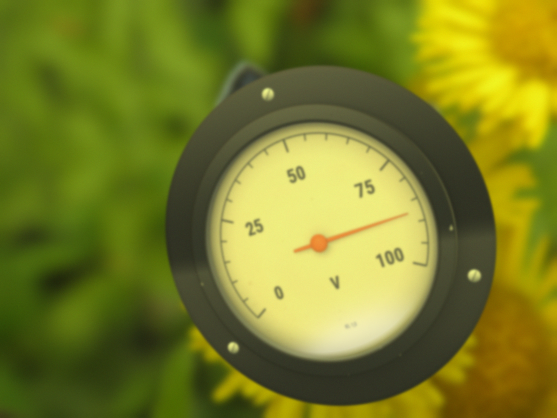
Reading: value=87.5 unit=V
